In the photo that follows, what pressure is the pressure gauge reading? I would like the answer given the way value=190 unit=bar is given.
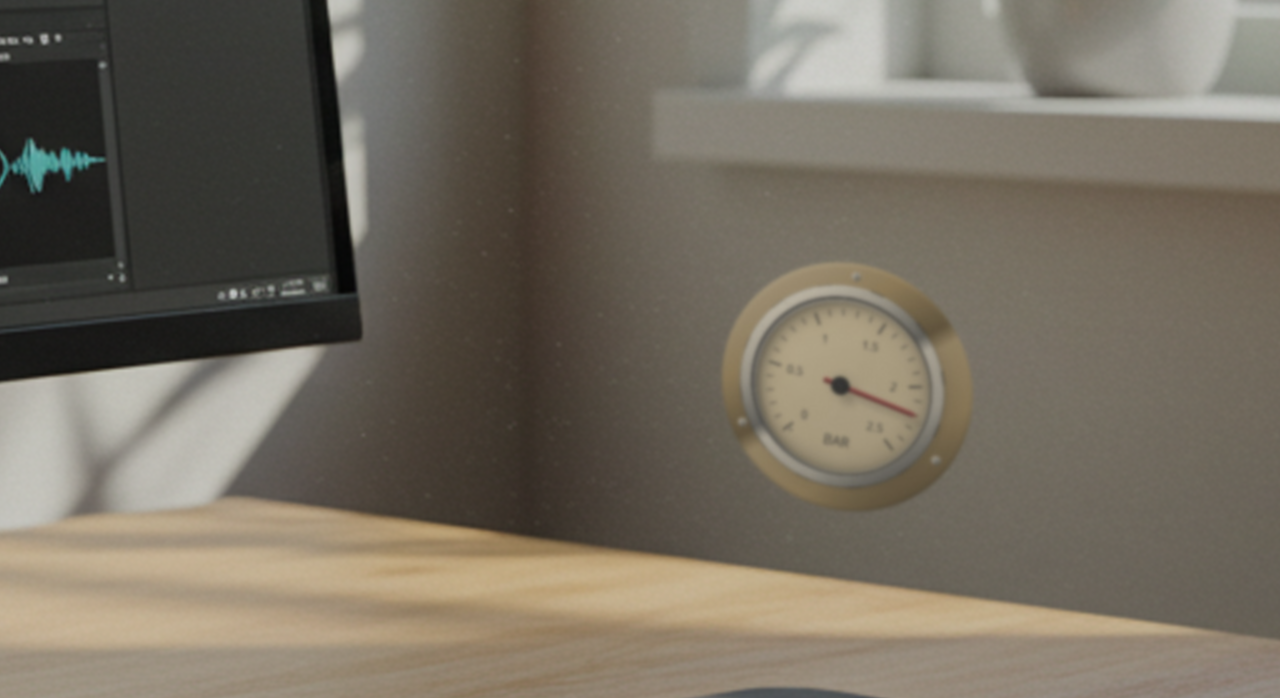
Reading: value=2.2 unit=bar
